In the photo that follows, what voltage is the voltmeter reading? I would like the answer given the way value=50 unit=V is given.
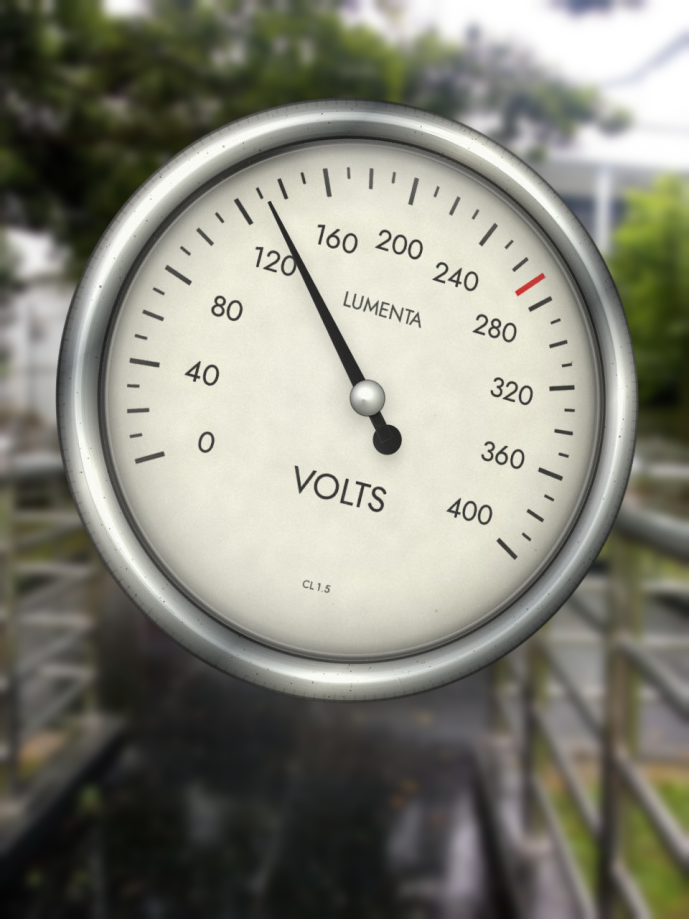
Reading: value=130 unit=V
